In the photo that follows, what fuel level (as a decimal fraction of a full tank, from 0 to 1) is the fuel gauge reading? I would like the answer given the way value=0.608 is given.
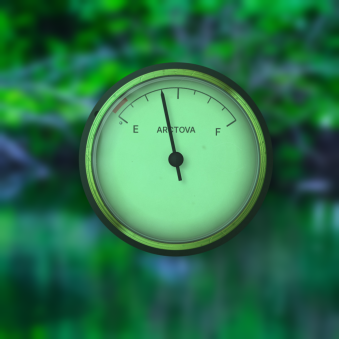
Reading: value=0.375
